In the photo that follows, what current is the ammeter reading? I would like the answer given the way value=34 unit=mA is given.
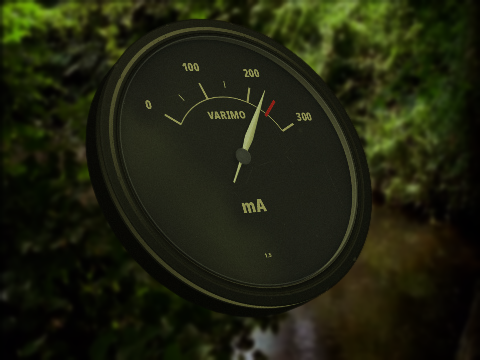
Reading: value=225 unit=mA
